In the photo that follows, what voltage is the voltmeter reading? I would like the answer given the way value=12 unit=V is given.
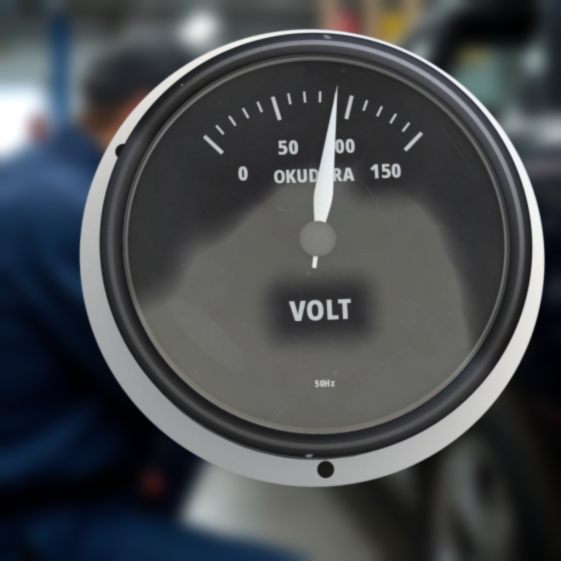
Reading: value=90 unit=V
